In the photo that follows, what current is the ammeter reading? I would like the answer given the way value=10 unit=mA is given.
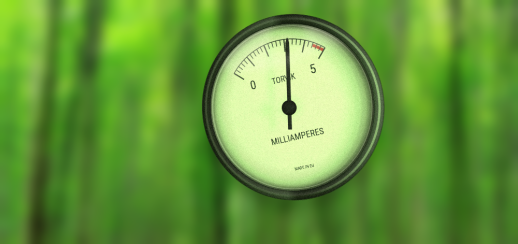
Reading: value=3.2 unit=mA
